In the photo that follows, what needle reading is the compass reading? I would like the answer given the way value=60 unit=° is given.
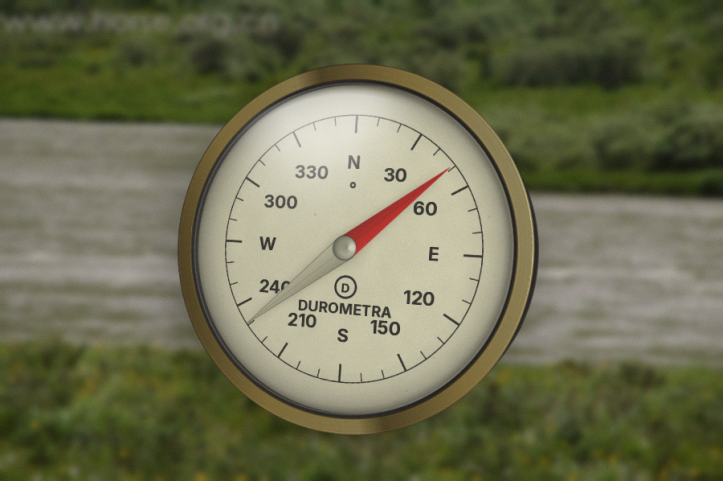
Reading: value=50 unit=°
